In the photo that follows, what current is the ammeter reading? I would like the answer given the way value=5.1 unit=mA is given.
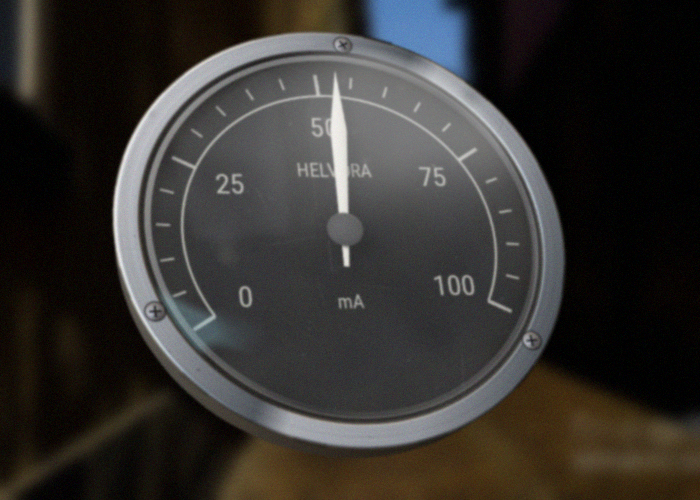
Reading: value=52.5 unit=mA
